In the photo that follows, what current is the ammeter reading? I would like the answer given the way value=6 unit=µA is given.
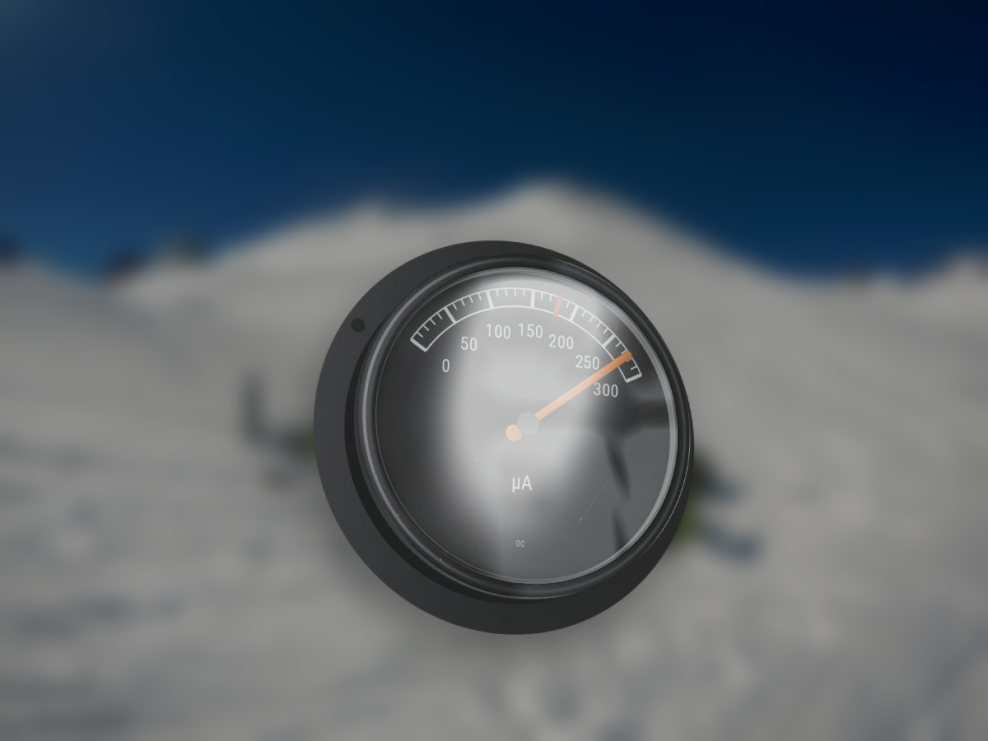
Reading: value=275 unit=µA
